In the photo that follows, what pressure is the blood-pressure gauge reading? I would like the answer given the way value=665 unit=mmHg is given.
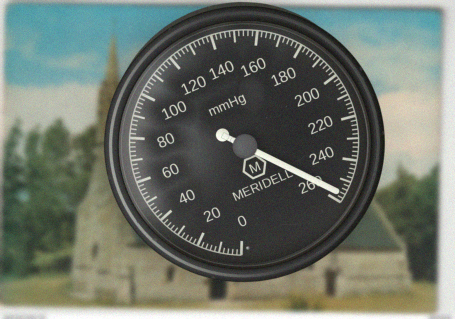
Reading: value=256 unit=mmHg
